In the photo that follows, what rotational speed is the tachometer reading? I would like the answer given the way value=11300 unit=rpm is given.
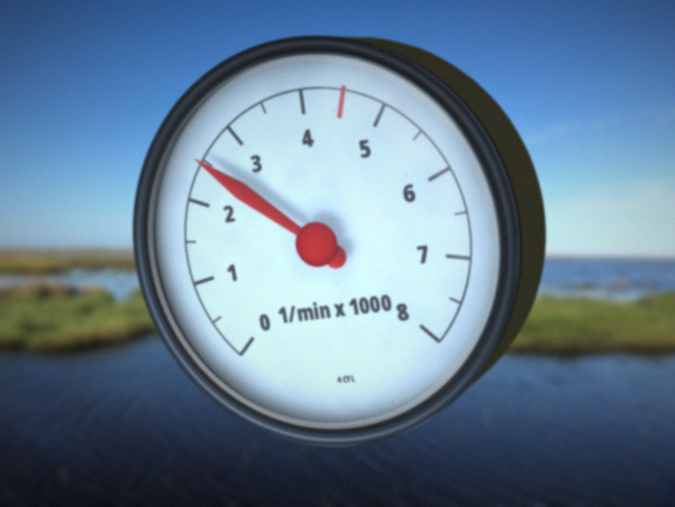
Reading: value=2500 unit=rpm
